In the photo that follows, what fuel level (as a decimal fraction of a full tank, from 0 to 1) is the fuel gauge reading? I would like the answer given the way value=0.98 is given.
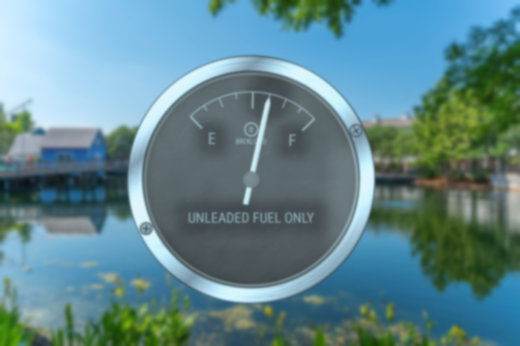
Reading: value=0.625
